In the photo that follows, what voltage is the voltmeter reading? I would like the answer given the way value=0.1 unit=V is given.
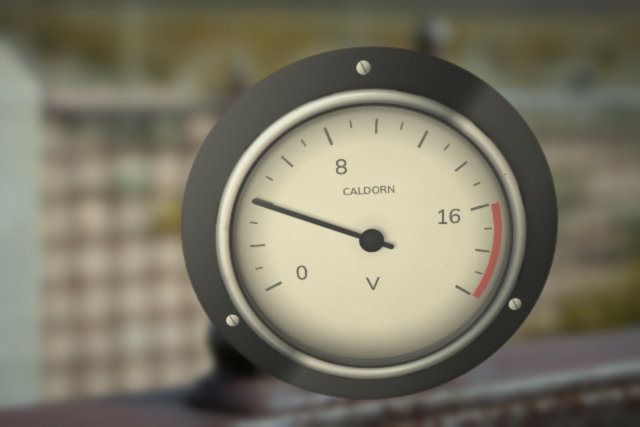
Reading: value=4 unit=V
